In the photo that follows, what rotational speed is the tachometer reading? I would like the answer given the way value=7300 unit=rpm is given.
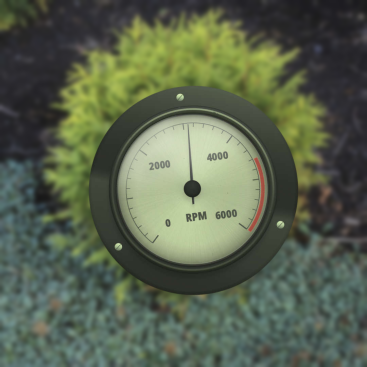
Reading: value=3100 unit=rpm
